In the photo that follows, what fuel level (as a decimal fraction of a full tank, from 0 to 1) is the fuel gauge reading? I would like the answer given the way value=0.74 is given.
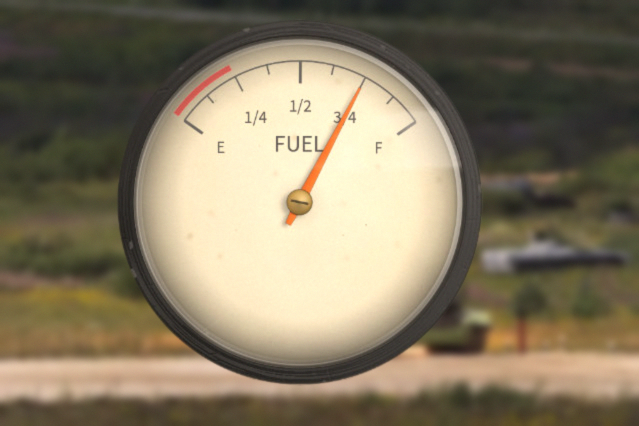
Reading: value=0.75
